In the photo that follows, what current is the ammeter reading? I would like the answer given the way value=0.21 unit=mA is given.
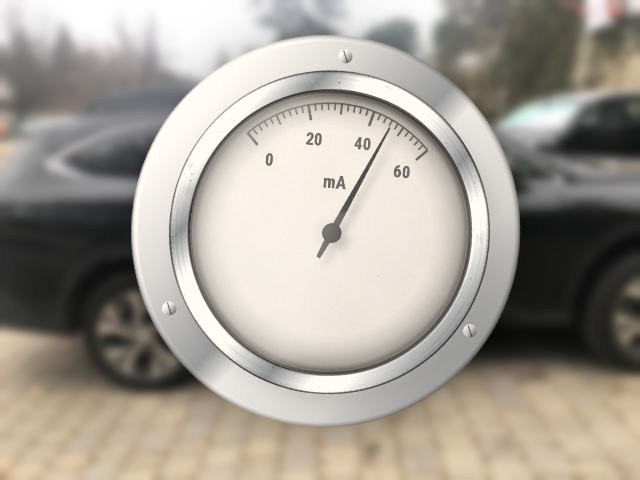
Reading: value=46 unit=mA
